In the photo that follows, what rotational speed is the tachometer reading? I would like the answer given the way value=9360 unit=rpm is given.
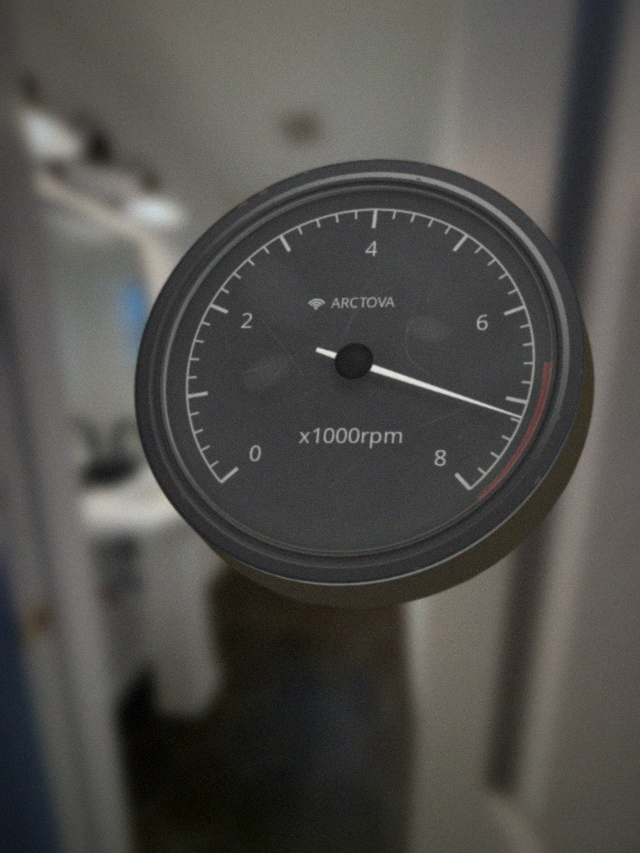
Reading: value=7200 unit=rpm
